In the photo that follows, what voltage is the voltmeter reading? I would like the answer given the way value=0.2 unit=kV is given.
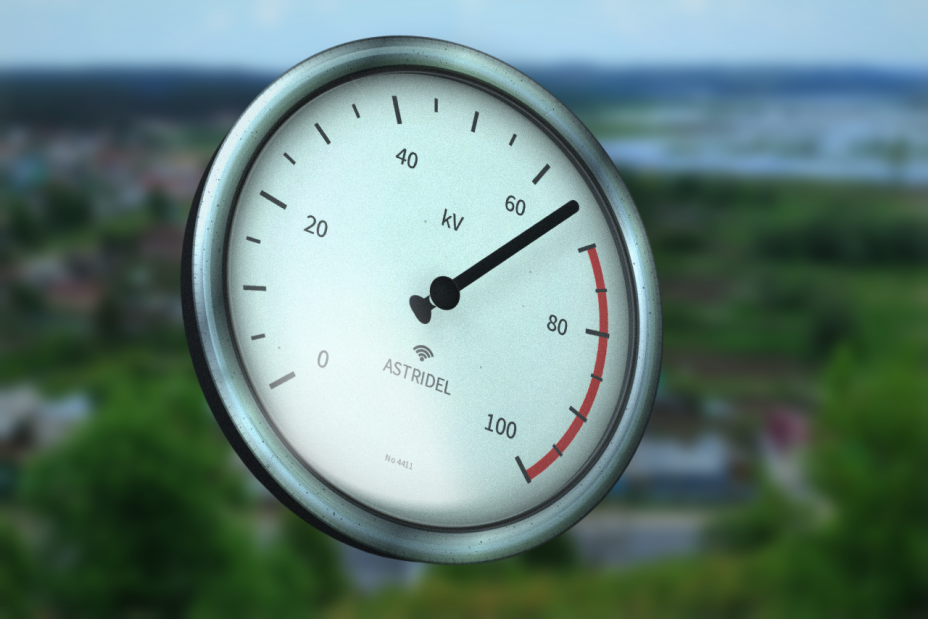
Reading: value=65 unit=kV
